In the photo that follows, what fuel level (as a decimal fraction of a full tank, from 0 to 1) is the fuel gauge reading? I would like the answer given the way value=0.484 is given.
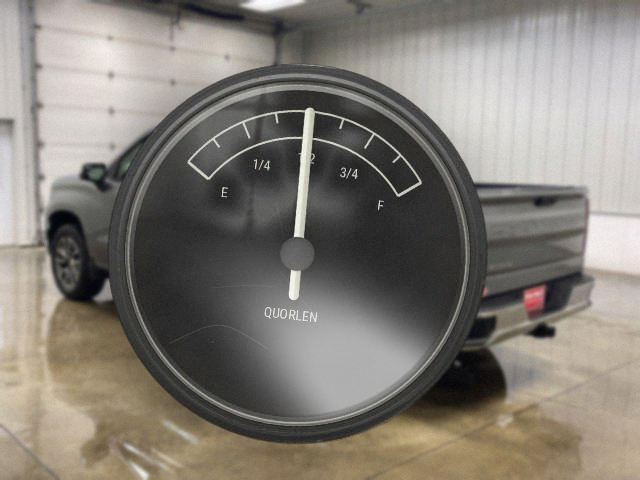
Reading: value=0.5
